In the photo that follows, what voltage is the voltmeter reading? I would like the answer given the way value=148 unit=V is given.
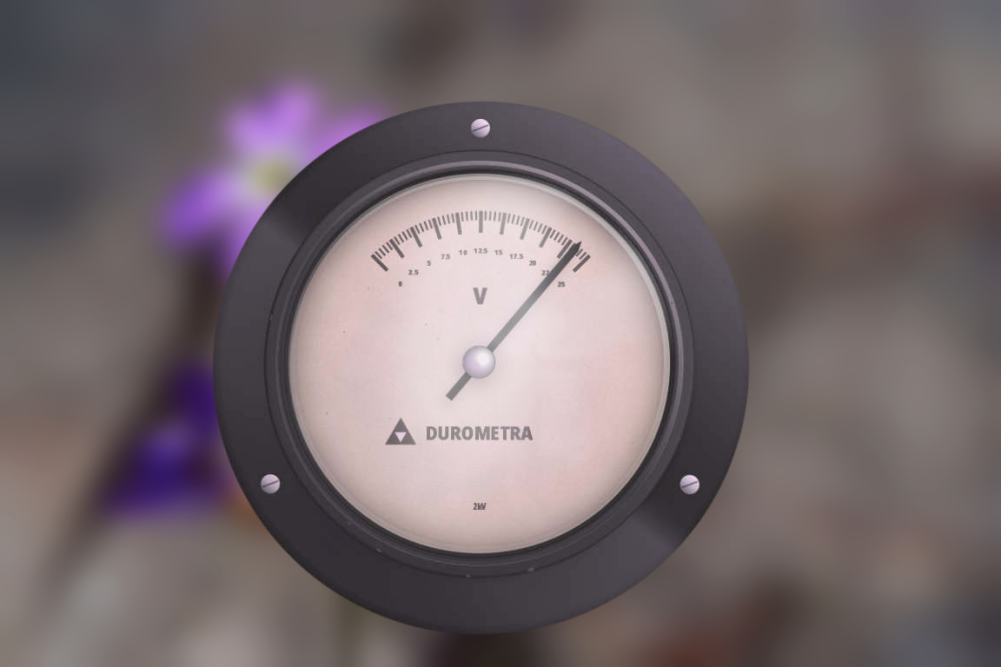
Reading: value=23.5 unit=V
